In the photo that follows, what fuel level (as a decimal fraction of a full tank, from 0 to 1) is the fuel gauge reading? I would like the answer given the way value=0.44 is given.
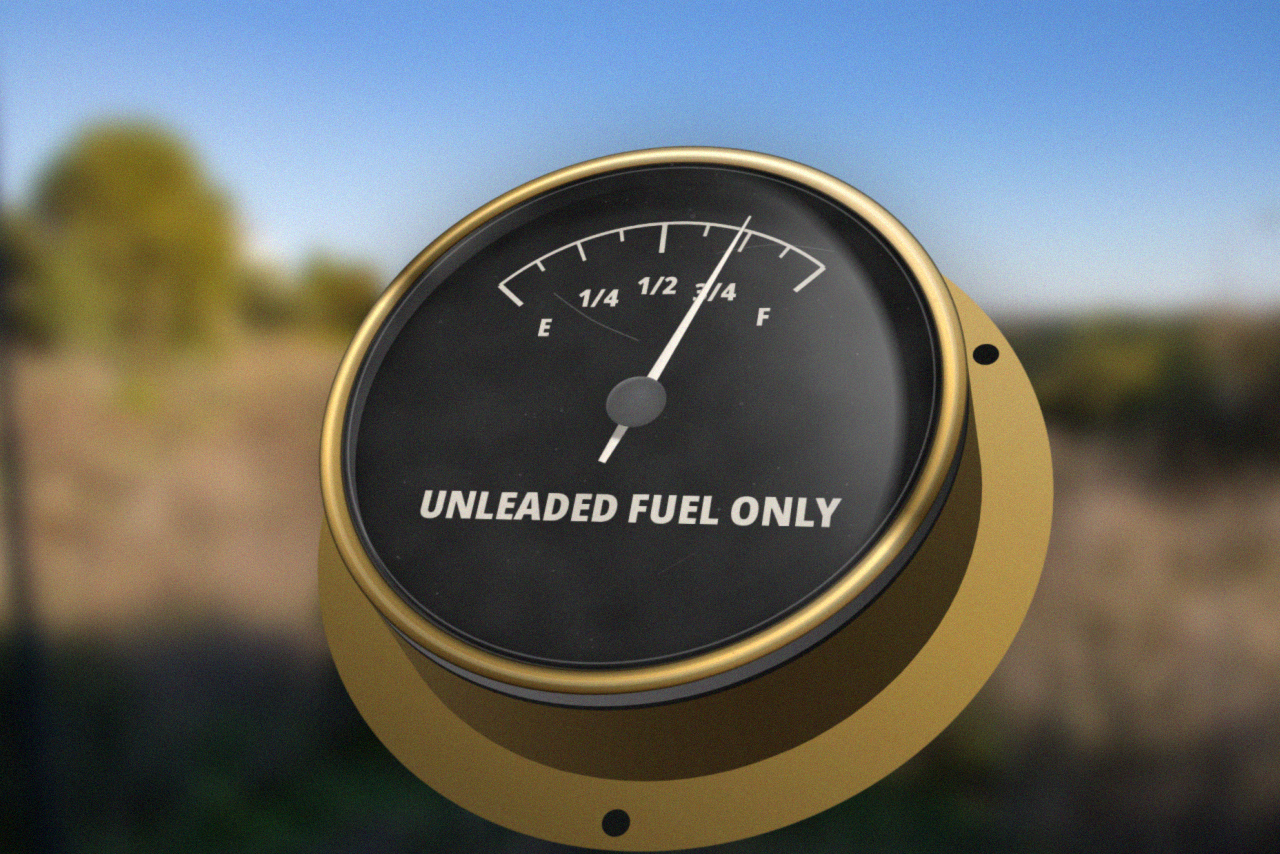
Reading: value=0.75
